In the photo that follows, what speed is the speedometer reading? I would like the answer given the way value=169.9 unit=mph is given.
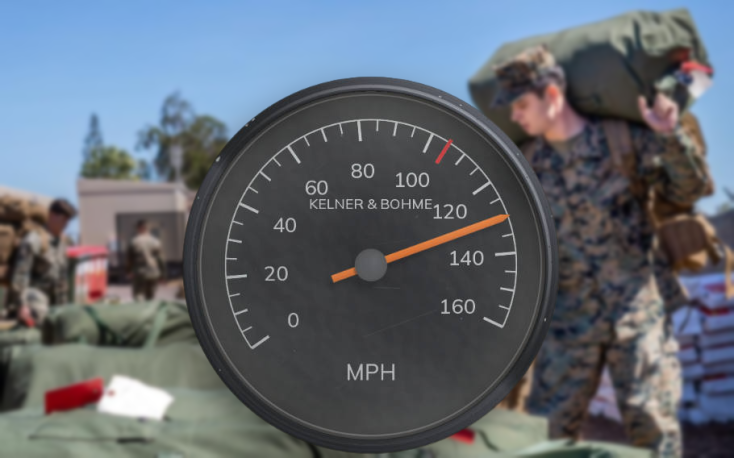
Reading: value=130 unit=mph
